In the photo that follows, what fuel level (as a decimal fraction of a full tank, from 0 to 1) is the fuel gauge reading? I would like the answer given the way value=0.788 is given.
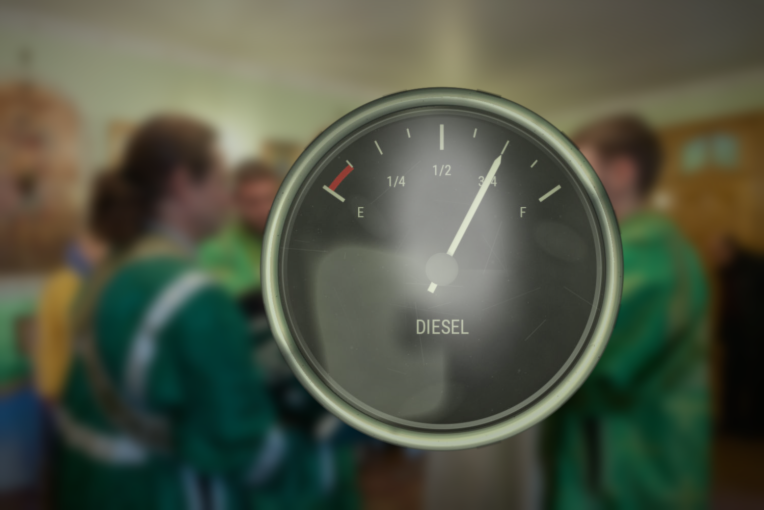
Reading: value=0.75
